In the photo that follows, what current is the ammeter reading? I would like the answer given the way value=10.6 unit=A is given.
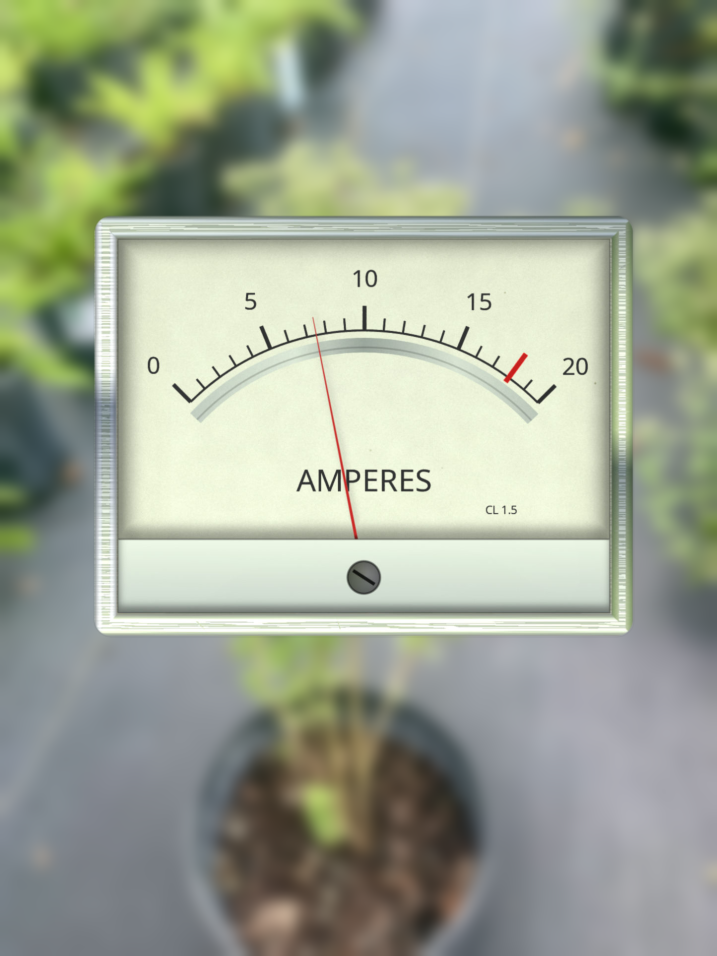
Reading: value=7.5 unit=A
